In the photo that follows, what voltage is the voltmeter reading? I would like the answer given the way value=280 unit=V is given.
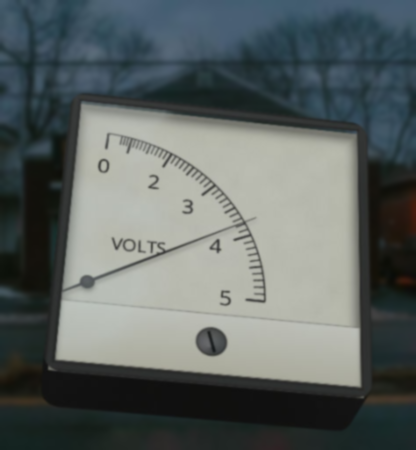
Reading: value=3.8 unit=V
